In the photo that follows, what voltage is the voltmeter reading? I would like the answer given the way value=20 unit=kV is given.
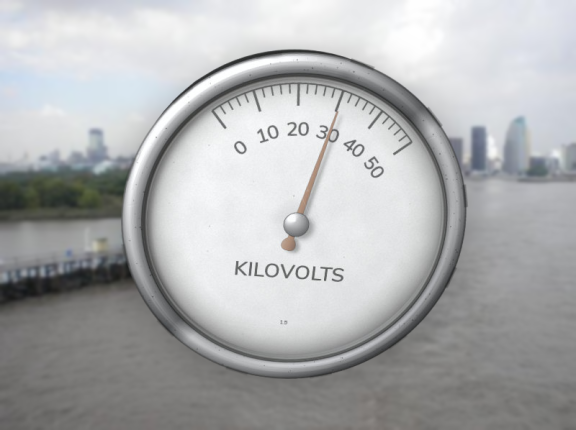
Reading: value=30 unit=kV
